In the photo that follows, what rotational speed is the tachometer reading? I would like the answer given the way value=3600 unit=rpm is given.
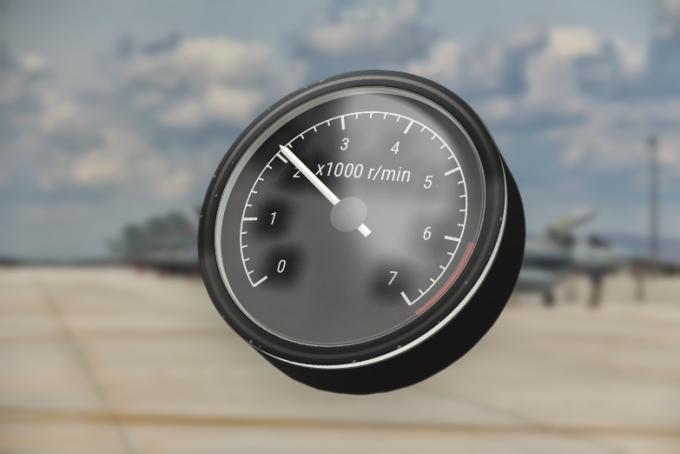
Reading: value=2100 unit=rpm
